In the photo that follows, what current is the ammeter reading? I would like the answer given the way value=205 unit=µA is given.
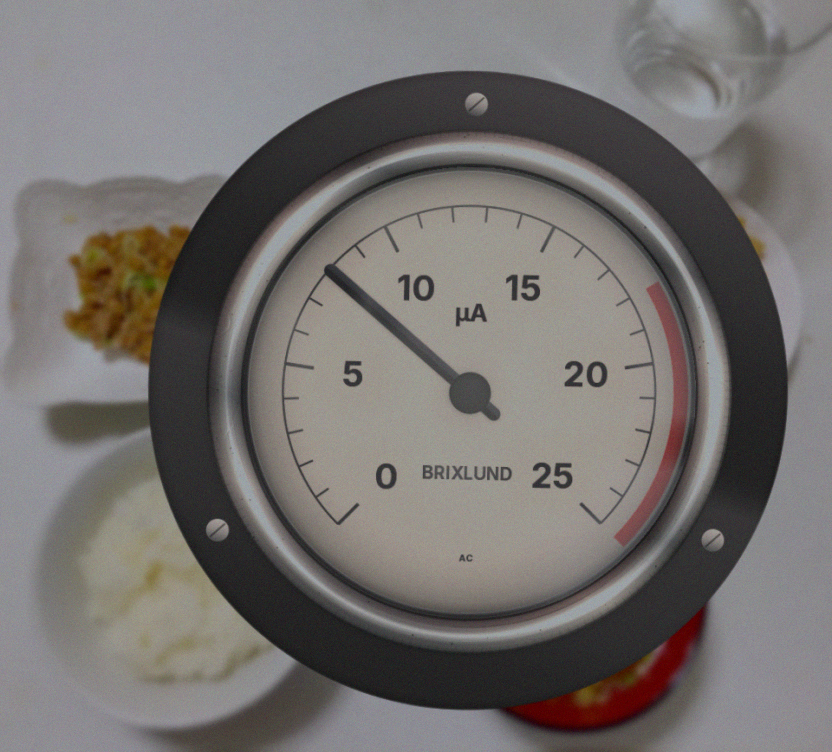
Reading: value=8 unit=µA
